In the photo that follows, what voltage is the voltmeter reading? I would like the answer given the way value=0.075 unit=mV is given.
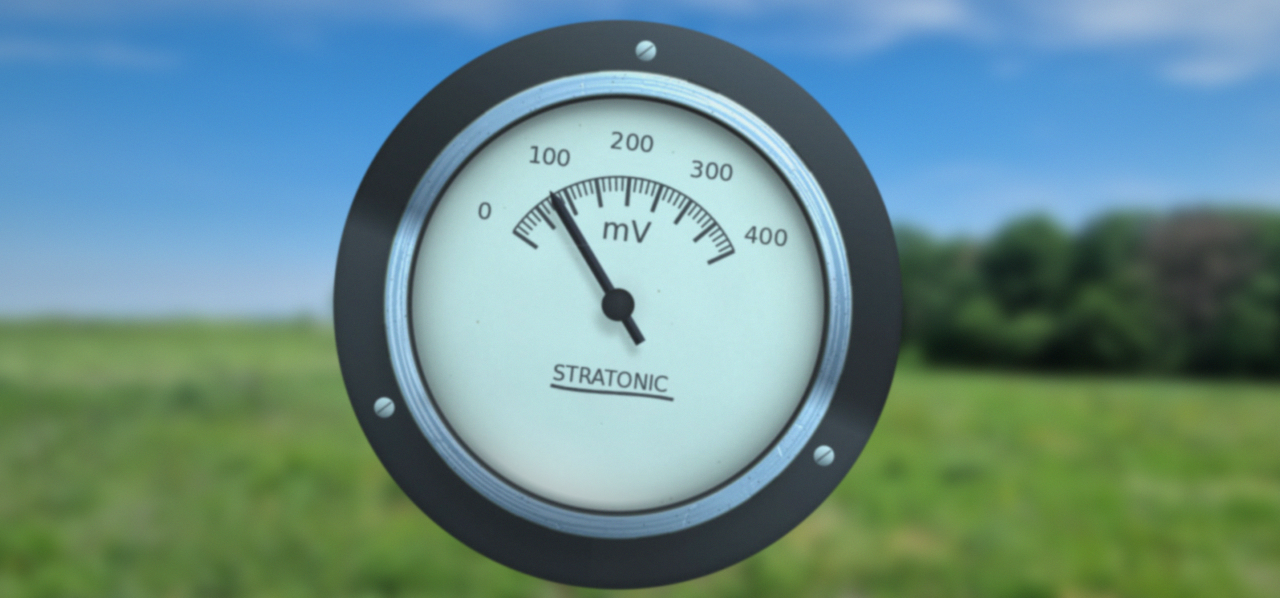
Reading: value=80 unit=mV
